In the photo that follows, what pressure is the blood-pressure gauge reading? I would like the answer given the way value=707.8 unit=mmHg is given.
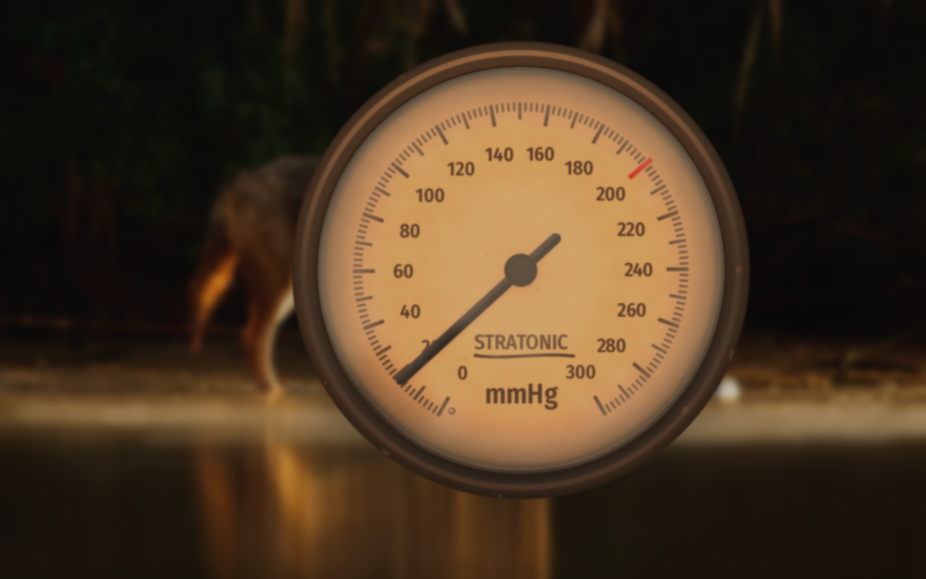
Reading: value=18 unit=mmHg
